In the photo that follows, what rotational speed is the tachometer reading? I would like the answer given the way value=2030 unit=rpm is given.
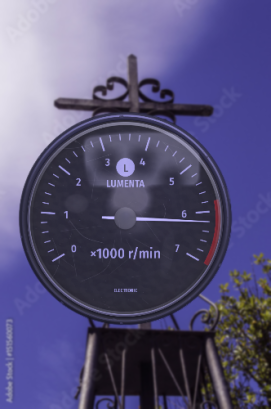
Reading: value=6200 unit=rpm
